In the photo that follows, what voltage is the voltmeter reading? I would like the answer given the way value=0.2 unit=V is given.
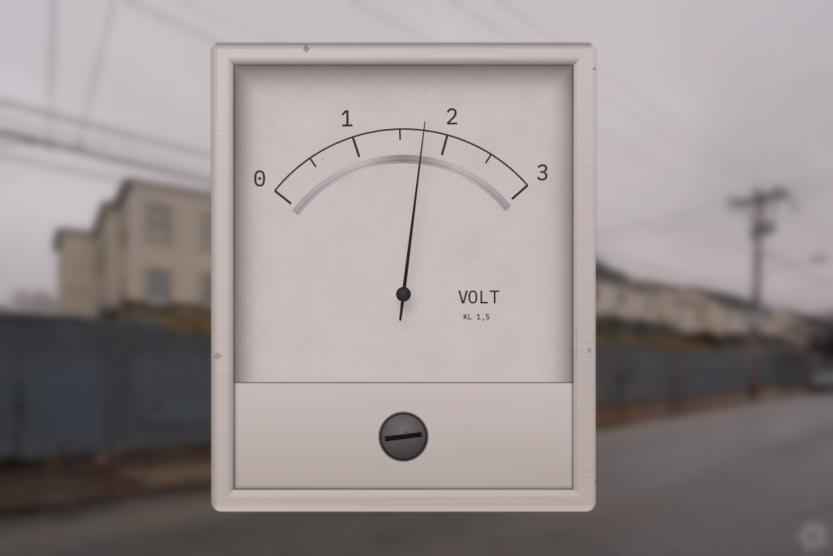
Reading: value=1.75 unit=V
